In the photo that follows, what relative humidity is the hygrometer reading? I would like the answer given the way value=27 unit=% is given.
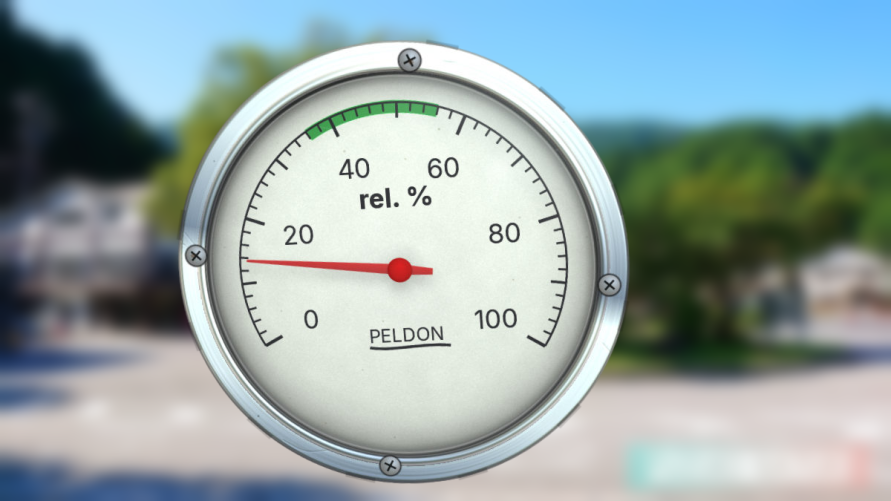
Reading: value=14 unit=%
